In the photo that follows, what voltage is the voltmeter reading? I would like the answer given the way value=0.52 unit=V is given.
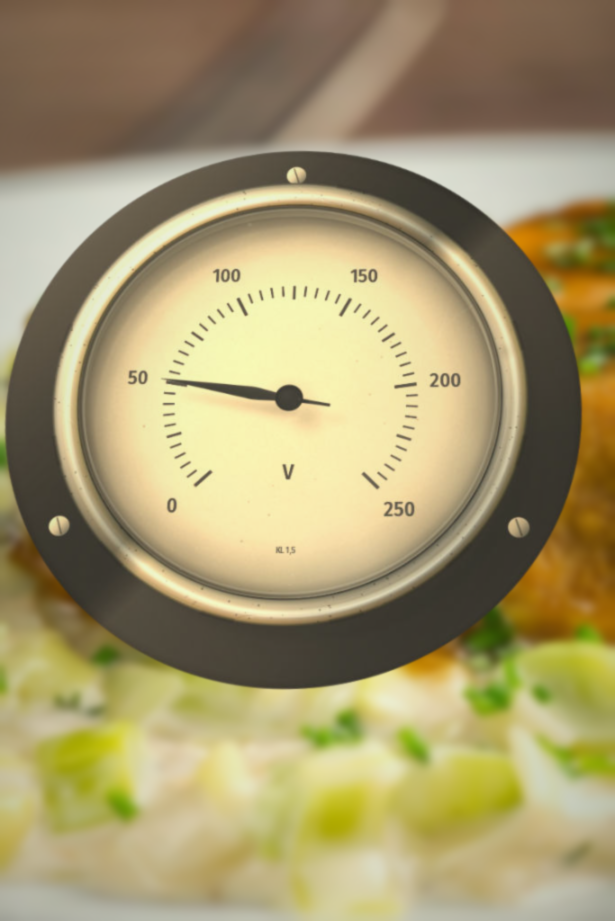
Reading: value=50 unit=V
